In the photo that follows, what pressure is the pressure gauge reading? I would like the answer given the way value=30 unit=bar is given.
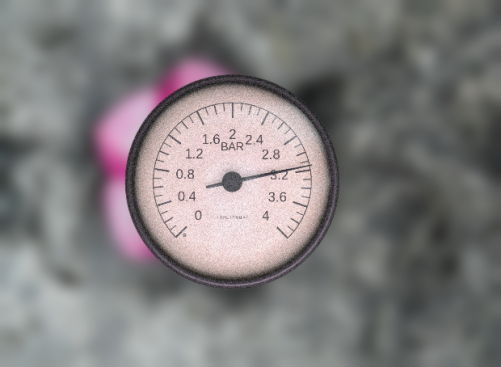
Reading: value=3.15 unit=bar
